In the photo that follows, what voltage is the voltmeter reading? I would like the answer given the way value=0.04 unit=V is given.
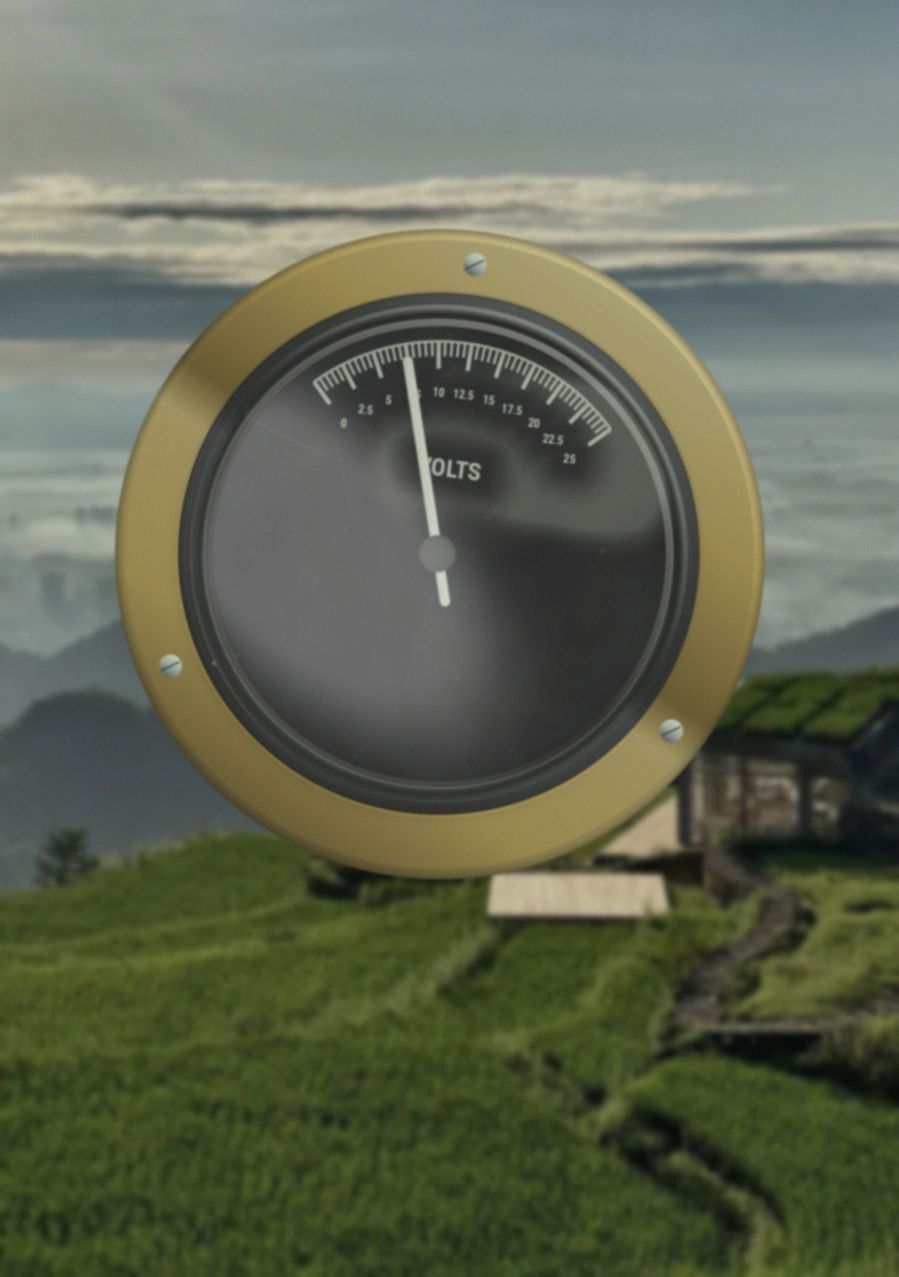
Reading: value=7.5 unit=V
